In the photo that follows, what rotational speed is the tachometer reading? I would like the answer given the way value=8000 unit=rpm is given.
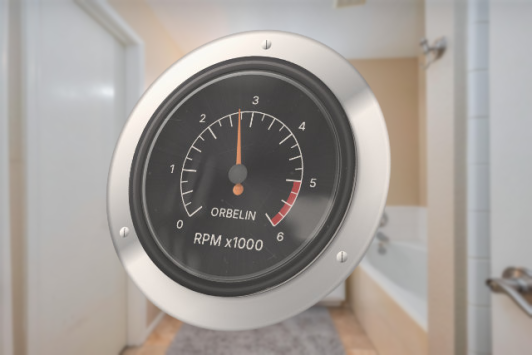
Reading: value=2750 unit=rpm
